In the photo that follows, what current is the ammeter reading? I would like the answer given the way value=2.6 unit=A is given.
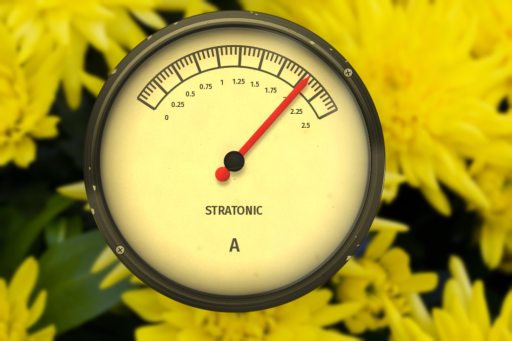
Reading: value=2.05 unit=A
